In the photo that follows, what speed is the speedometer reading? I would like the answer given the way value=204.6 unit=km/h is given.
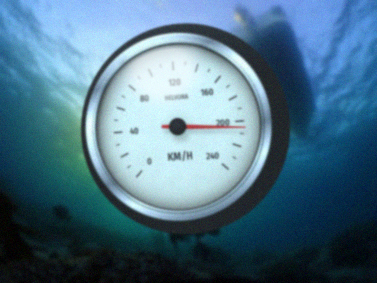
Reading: value=205 unit=km/h
